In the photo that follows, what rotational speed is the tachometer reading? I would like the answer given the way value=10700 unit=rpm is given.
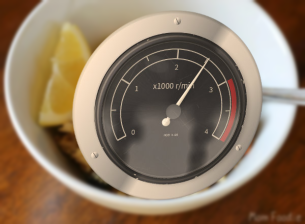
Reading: value=2500 unit=rpm
